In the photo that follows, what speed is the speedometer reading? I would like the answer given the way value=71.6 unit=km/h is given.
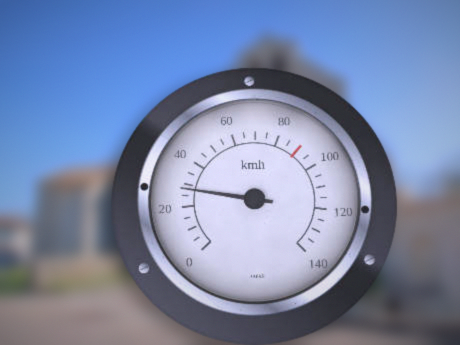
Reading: value=27.5 unit=km/h
